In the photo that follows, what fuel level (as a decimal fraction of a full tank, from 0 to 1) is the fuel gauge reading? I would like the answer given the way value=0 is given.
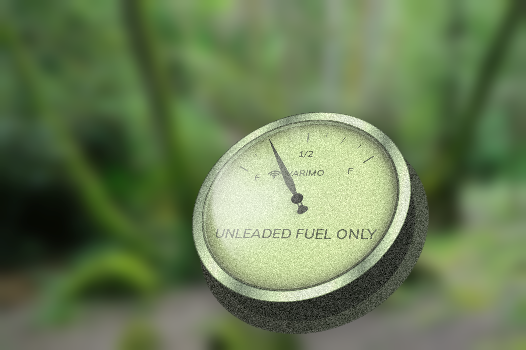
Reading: value=0.25
